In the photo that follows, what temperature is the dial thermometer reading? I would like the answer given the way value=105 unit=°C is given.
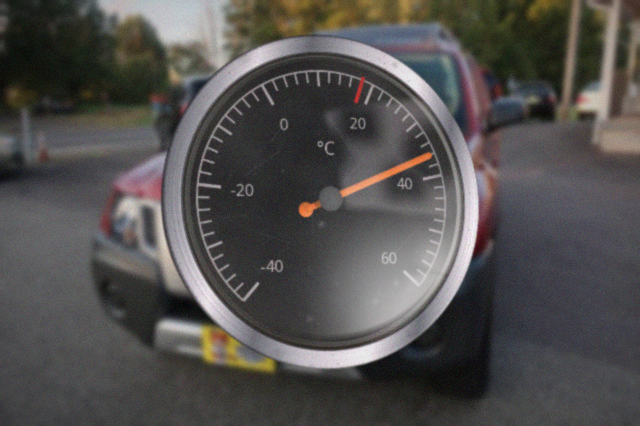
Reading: value=36 unit=°C
